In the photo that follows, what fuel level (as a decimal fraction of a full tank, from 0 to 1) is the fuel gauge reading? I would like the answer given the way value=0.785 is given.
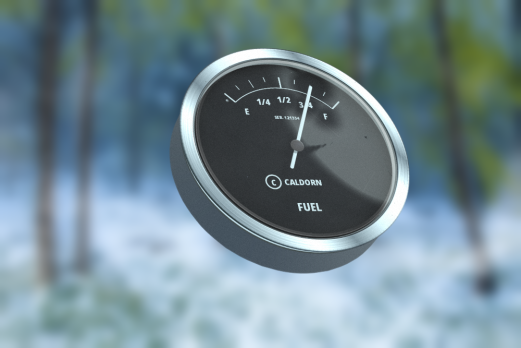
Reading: value=0.75
